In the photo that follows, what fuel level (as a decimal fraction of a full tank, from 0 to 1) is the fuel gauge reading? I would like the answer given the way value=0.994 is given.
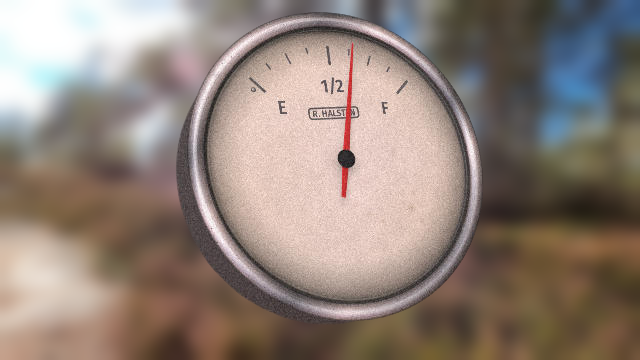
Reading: value=0.625
